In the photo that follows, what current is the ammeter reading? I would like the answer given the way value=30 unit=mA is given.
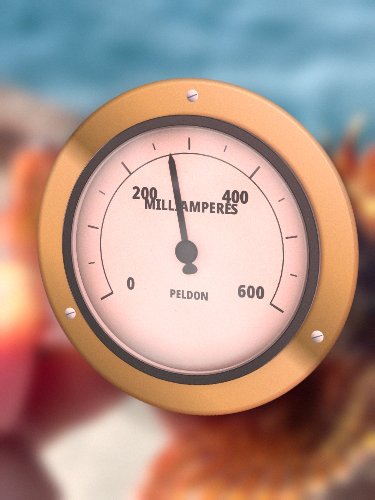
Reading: value=275 unit=mA
